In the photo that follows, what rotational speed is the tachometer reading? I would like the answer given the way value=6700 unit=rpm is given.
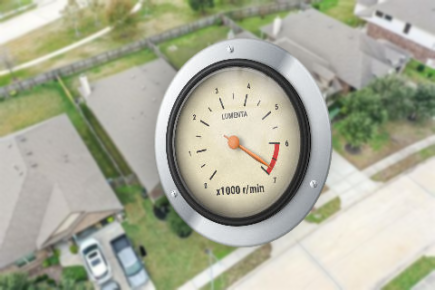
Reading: value=6750 unit=rpm
